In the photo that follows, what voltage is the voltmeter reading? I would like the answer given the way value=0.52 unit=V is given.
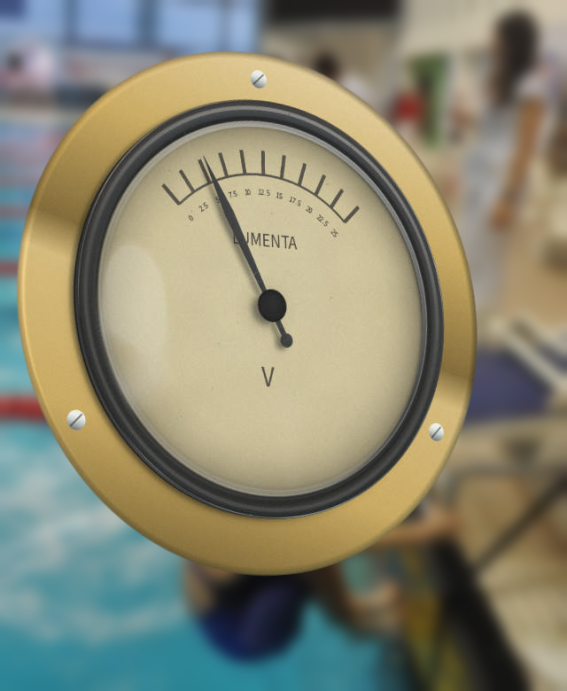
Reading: value=5 unit=V
